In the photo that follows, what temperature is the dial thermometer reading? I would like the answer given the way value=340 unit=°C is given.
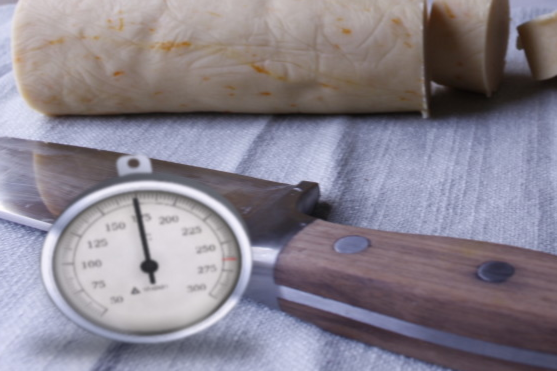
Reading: value=175 unit=°C
